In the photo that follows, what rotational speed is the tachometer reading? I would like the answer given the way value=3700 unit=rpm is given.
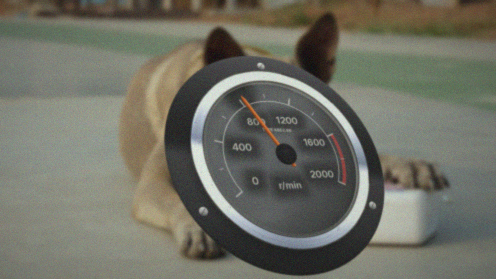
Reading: value=800 unit=rpm
